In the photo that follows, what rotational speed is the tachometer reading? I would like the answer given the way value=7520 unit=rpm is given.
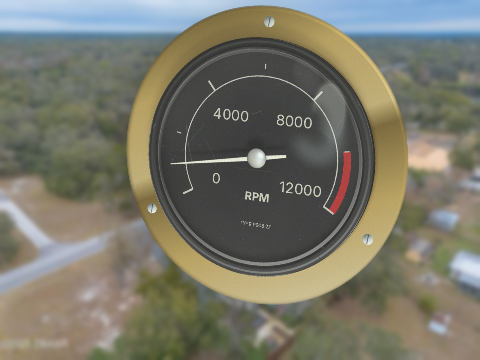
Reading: value=1000 unit=rpm
